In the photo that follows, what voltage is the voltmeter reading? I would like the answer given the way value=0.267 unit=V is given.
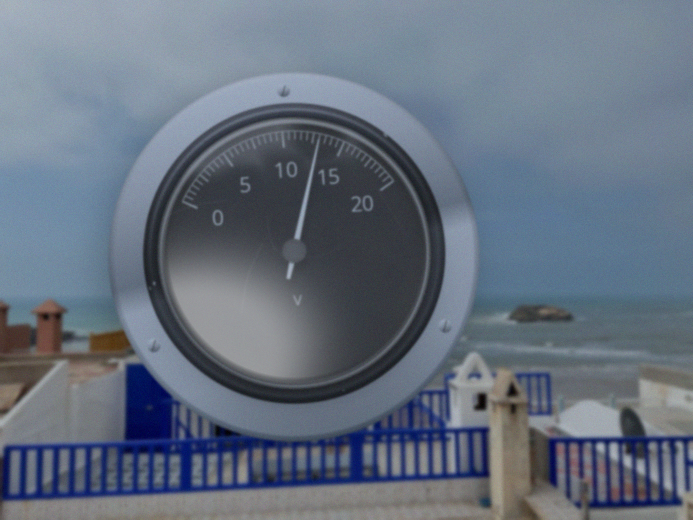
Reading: value=13 unit=V
